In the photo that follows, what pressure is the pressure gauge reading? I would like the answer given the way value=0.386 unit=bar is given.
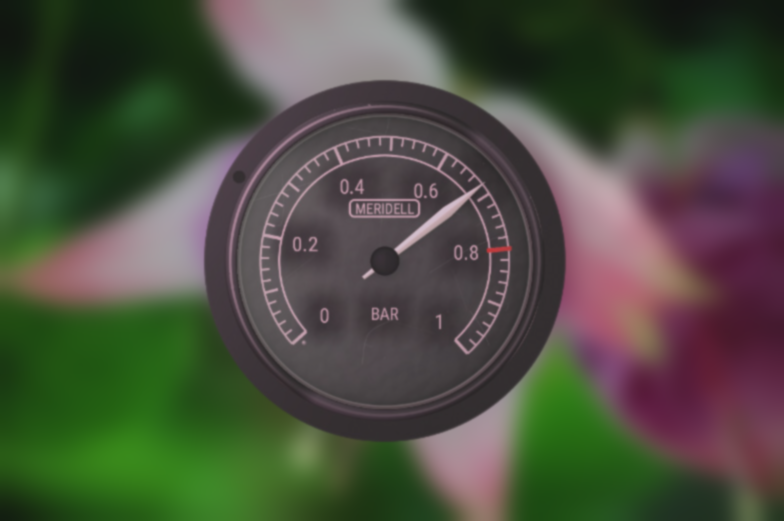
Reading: value=0.68 unit=bar
